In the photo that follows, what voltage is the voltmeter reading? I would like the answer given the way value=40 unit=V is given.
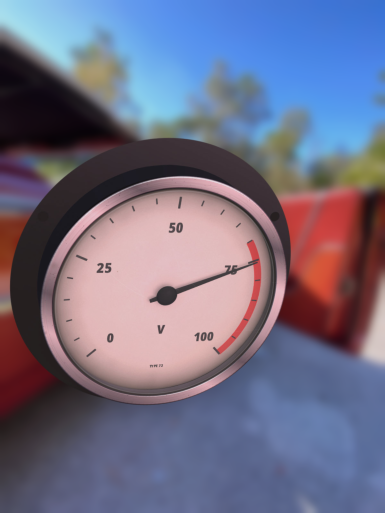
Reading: value=75 unit=V
